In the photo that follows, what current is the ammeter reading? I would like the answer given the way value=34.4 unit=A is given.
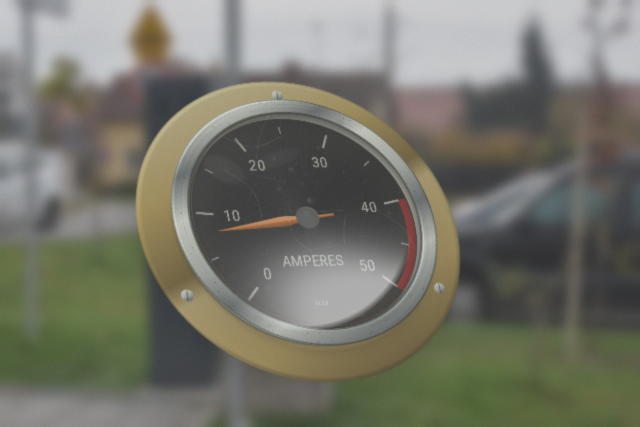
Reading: value=7.5 unit=A
